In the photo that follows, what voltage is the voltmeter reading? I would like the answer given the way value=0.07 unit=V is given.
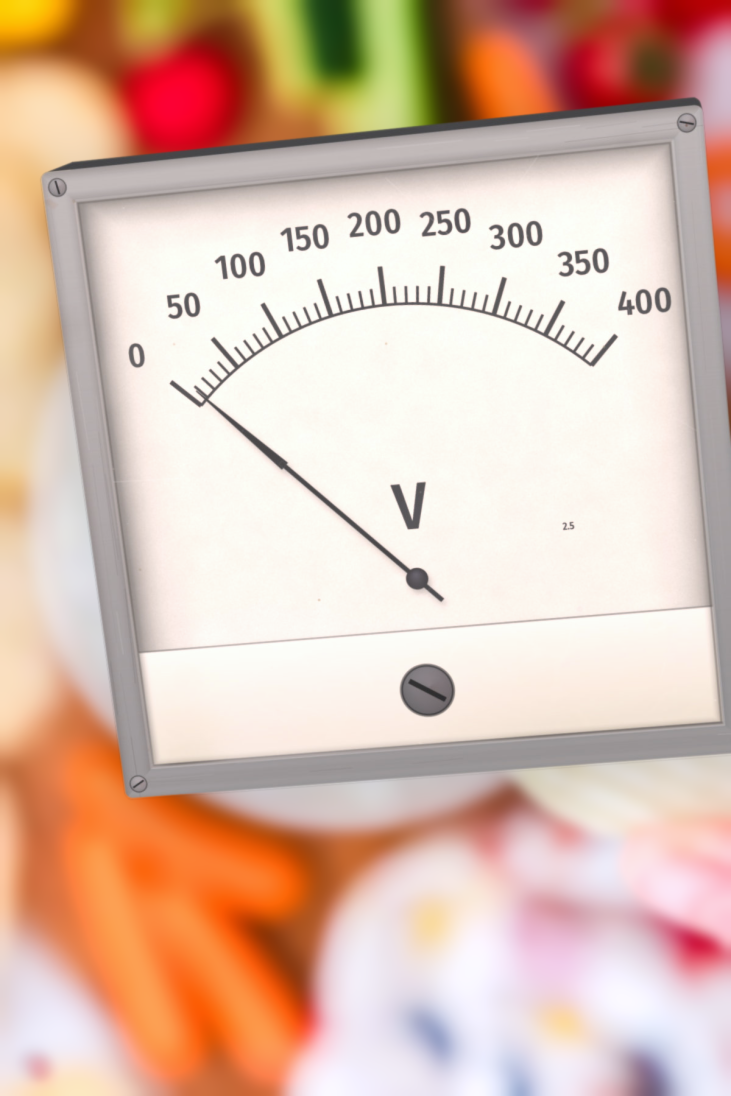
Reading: value=10 unit=V
